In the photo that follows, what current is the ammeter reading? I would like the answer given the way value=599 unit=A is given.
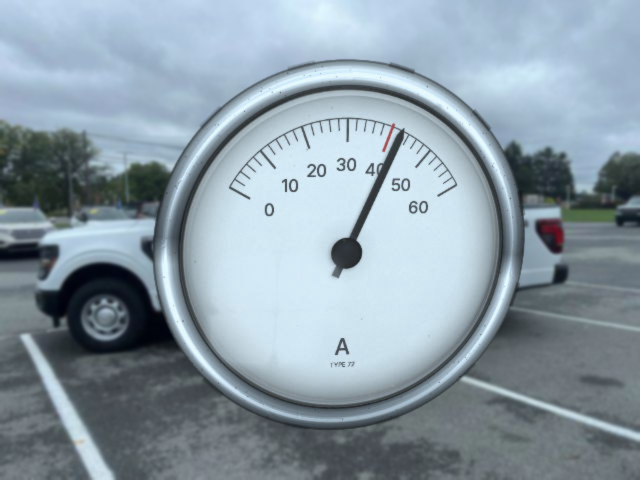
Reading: value=42 unit=A
